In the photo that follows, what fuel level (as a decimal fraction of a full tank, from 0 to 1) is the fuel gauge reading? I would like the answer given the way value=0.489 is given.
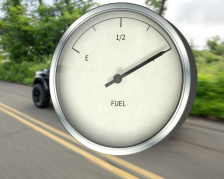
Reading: value=1
